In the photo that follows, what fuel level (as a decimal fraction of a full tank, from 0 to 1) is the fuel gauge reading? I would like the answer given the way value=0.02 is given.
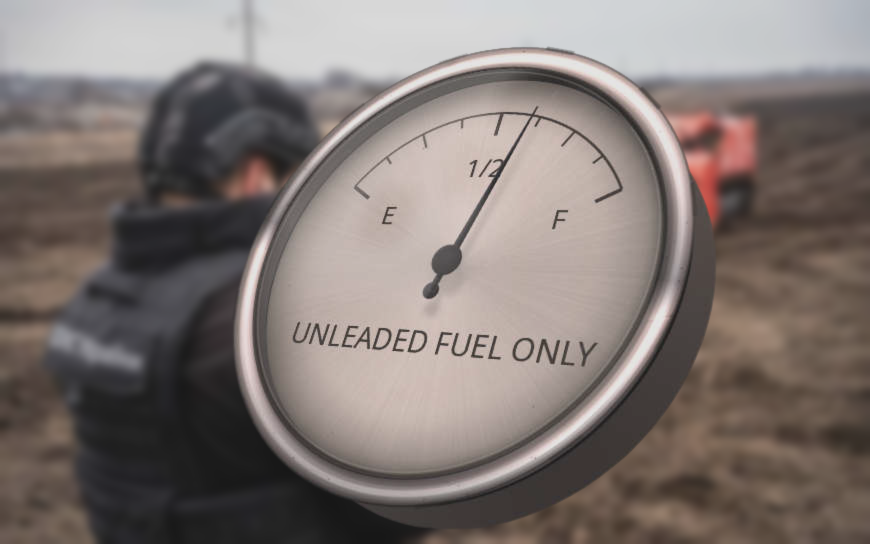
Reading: value=0.625
